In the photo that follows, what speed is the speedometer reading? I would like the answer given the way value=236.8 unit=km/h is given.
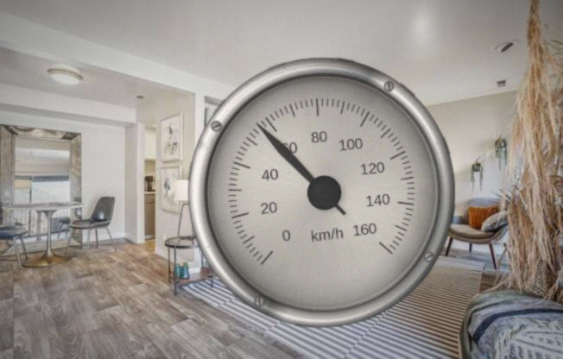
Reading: value=56 unit=km/h
